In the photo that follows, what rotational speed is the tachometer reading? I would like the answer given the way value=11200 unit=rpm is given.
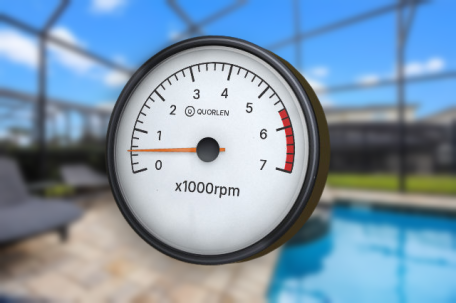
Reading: value=500 unit=rpm
